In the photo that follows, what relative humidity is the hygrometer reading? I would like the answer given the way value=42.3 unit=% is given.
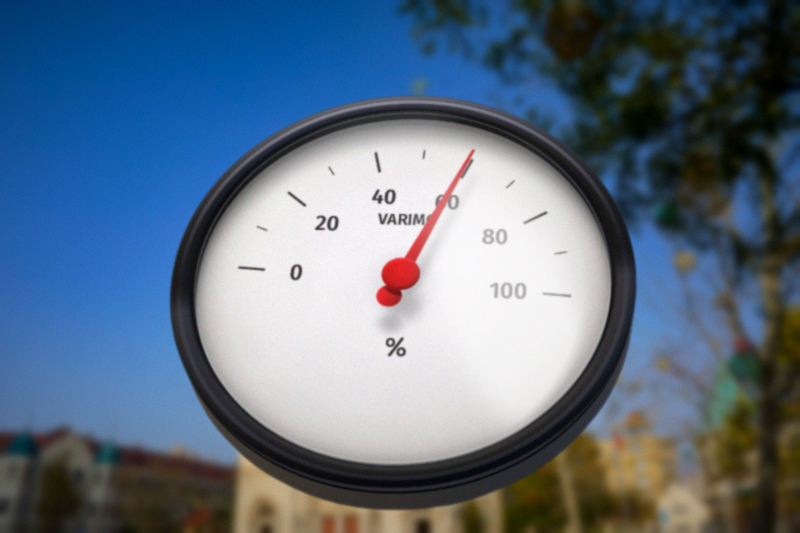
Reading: value=60 unit=%
